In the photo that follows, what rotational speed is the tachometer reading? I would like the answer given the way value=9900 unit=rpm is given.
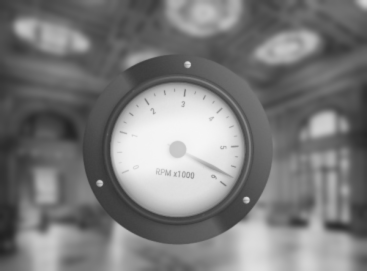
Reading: value=5750 unit=rpm
